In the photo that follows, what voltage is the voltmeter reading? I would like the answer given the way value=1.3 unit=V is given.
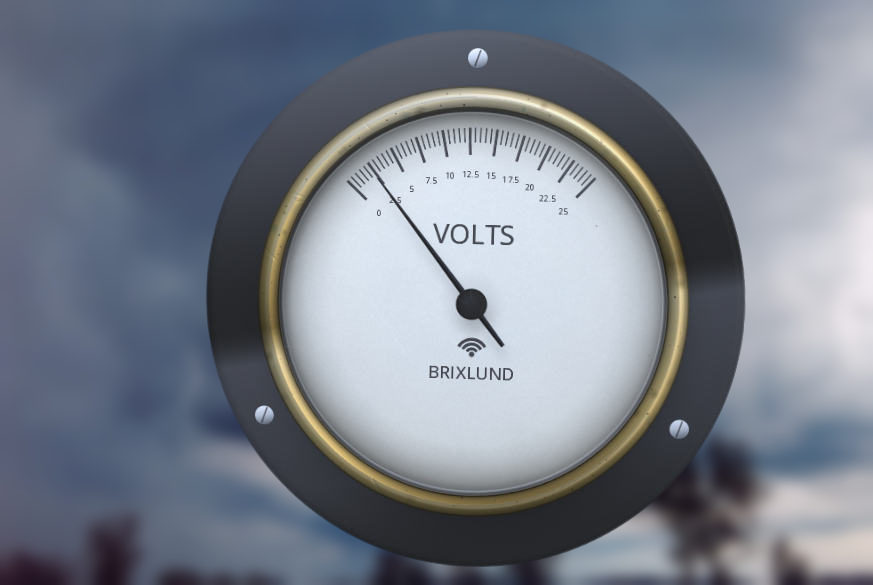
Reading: value=2.5 unit=V
